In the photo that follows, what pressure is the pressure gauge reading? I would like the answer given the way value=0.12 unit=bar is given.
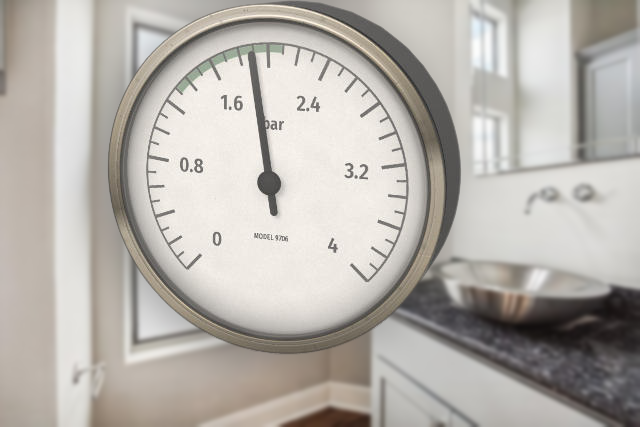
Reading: value=1.9 unit=bar
